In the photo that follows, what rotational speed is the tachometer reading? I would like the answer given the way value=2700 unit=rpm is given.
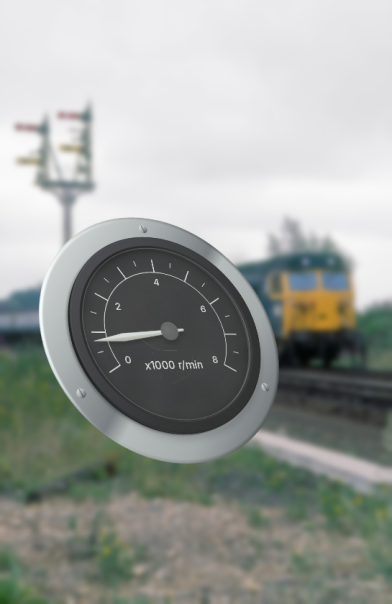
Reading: value=750 unit=rpm
